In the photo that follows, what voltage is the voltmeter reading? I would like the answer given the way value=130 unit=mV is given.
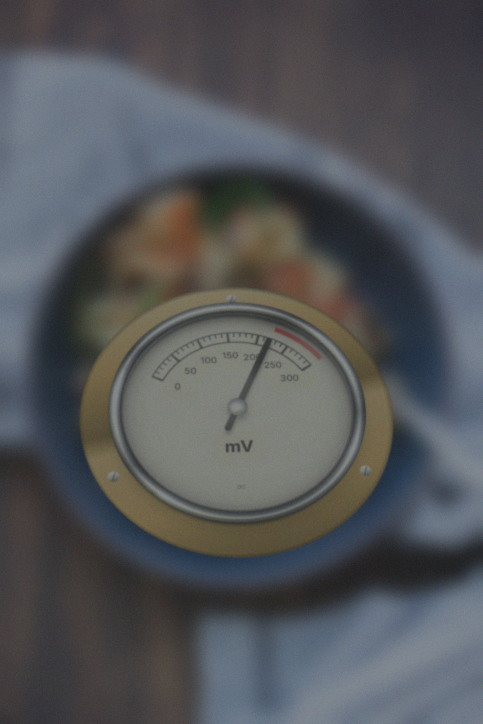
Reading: value=220 unit=mV
